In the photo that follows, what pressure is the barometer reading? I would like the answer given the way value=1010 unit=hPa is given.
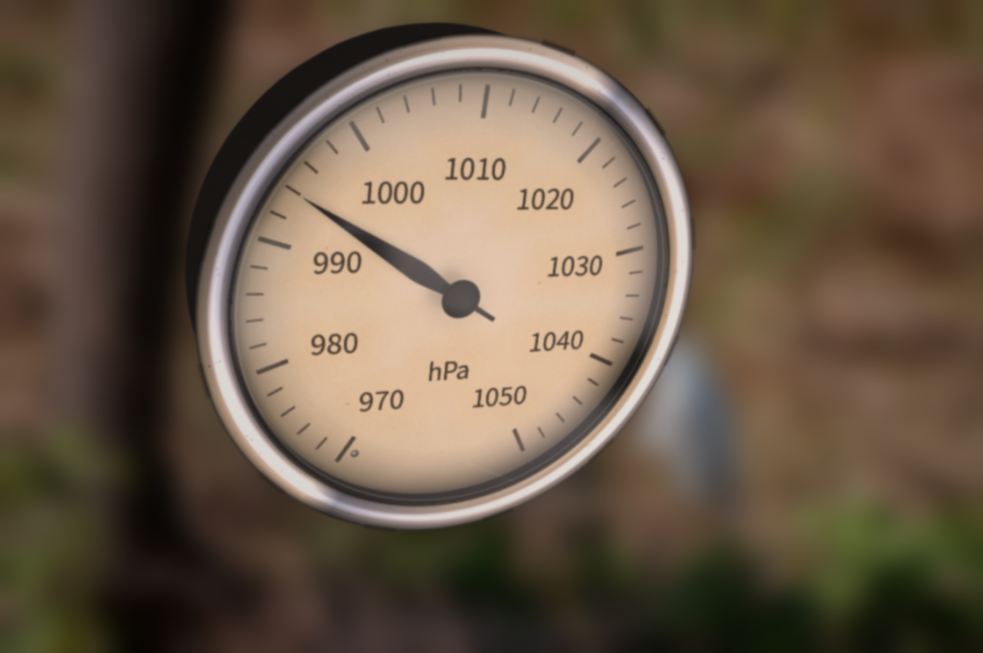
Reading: value=994 unit=hPa
